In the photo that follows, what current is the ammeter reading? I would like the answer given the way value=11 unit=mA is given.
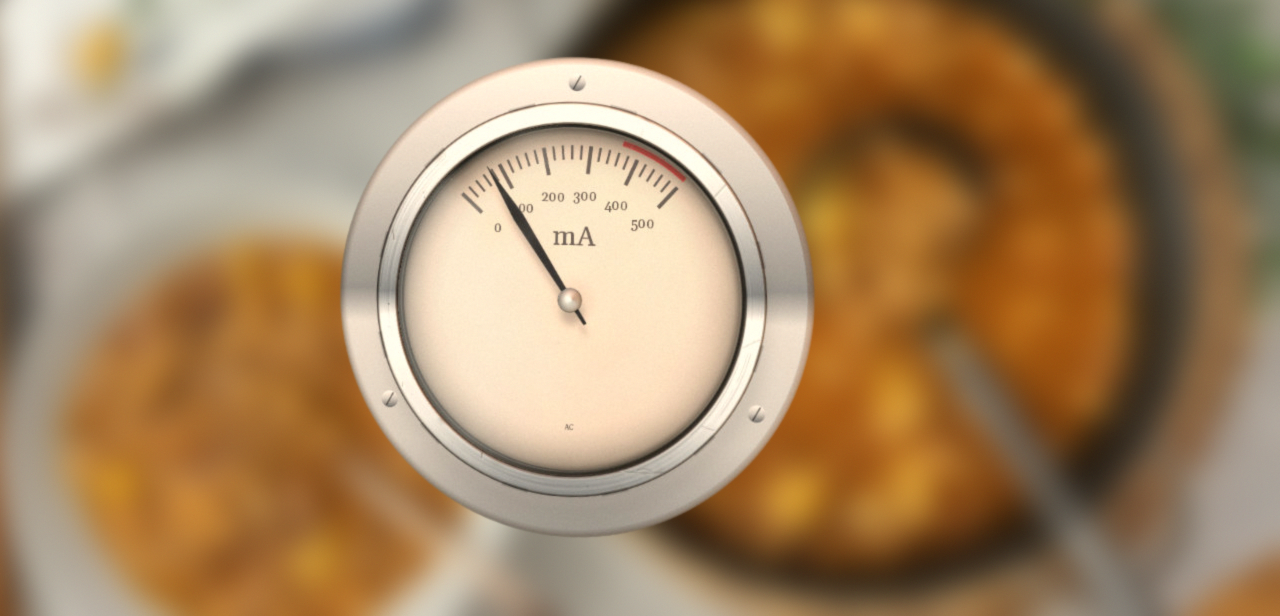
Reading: value=80 unit=mA
